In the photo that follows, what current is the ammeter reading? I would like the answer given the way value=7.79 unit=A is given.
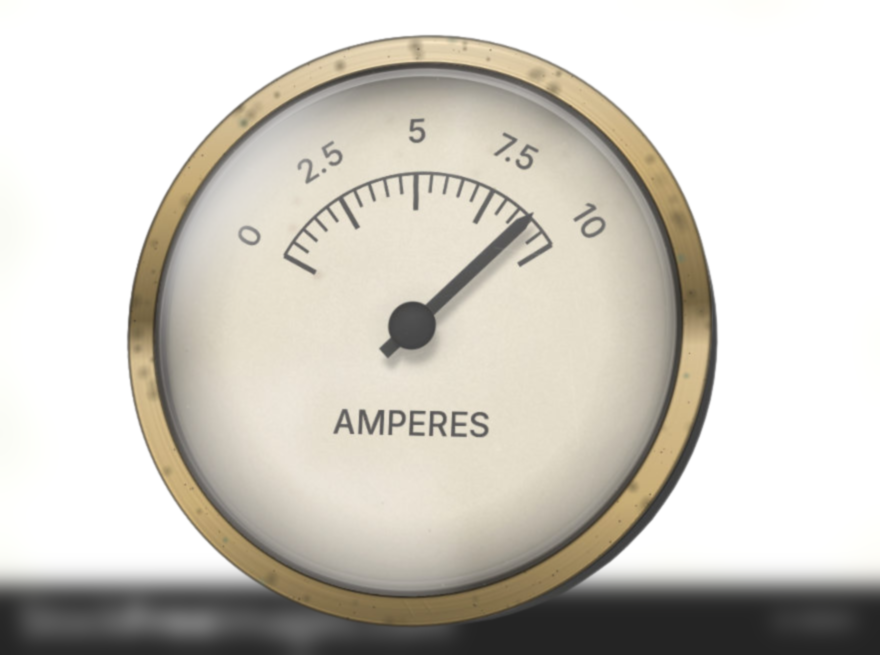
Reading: value=9 unit=A
